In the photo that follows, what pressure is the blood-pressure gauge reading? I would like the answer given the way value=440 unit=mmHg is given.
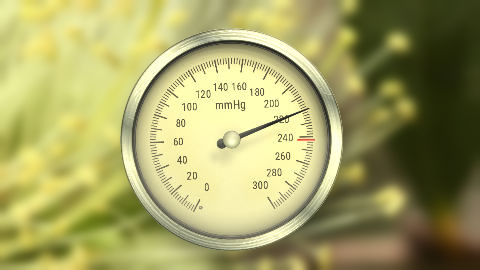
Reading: value=220 unit=mmHg
